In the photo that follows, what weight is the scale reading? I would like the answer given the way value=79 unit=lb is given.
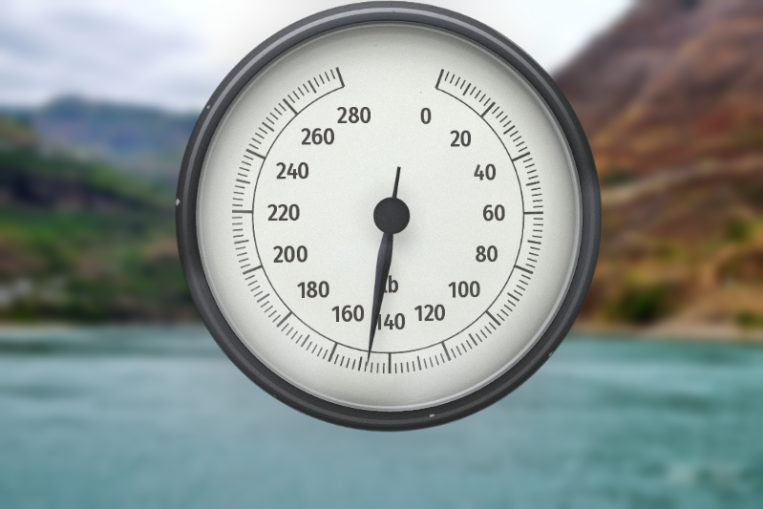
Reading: value=148 unit=lb
